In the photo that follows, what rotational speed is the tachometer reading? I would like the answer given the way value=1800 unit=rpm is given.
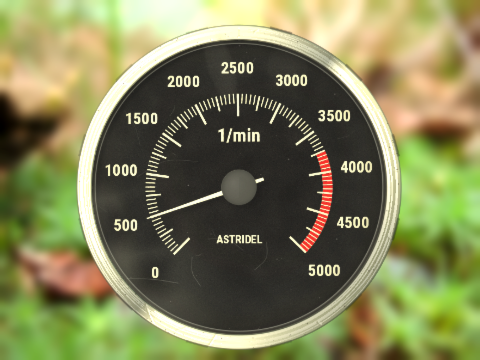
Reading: value=500 unit=rpm
